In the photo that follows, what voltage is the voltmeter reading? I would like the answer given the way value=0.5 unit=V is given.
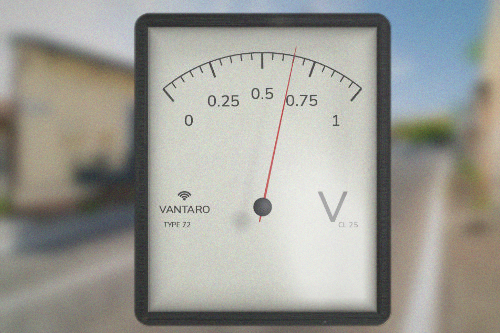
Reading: value=0.65 unit=V
